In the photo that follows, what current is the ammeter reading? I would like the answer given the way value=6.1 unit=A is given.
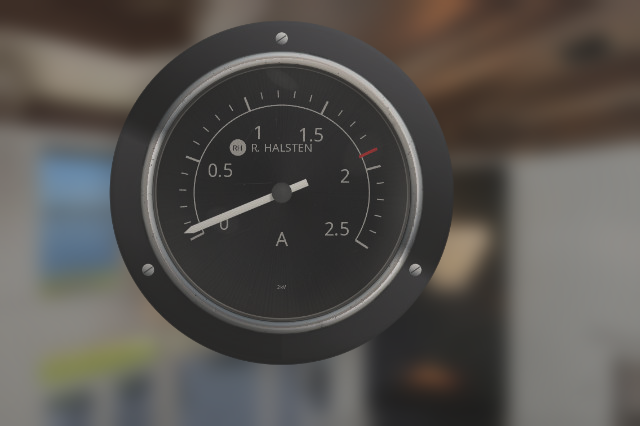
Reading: value=0.05 unit=A
